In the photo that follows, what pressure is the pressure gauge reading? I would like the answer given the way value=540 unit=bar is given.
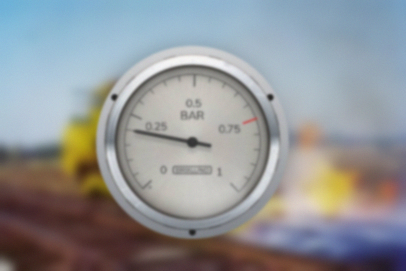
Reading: value=0.2 unit=bar
